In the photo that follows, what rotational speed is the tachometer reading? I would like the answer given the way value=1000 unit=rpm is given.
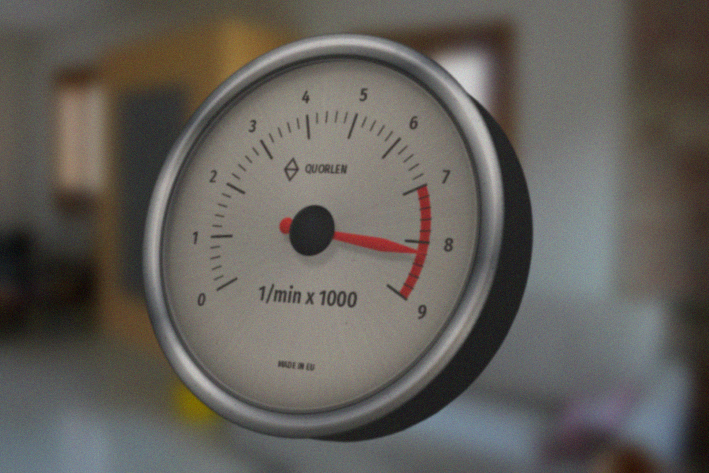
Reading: value=8200 unit=rpm
